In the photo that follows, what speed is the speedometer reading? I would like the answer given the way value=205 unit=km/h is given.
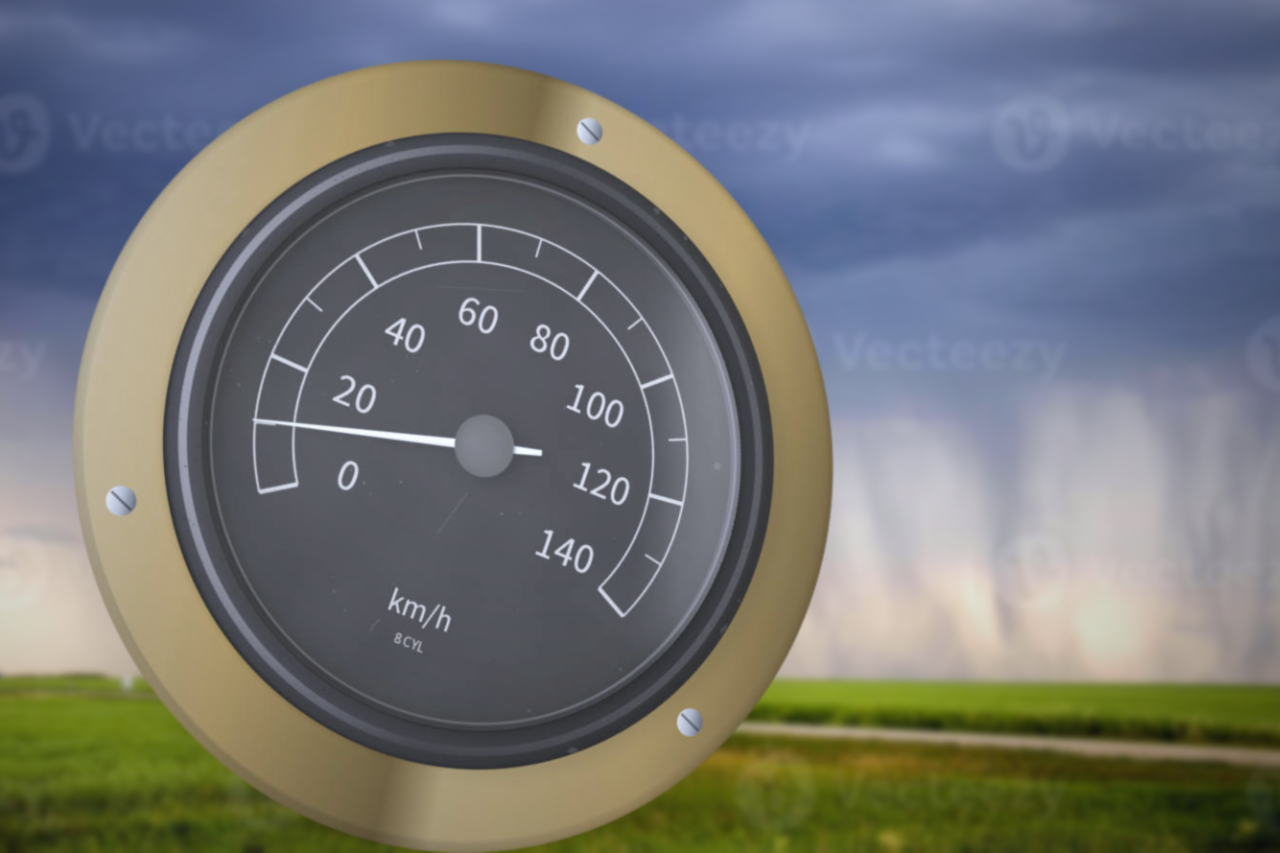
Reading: value=10 unit=km/h
